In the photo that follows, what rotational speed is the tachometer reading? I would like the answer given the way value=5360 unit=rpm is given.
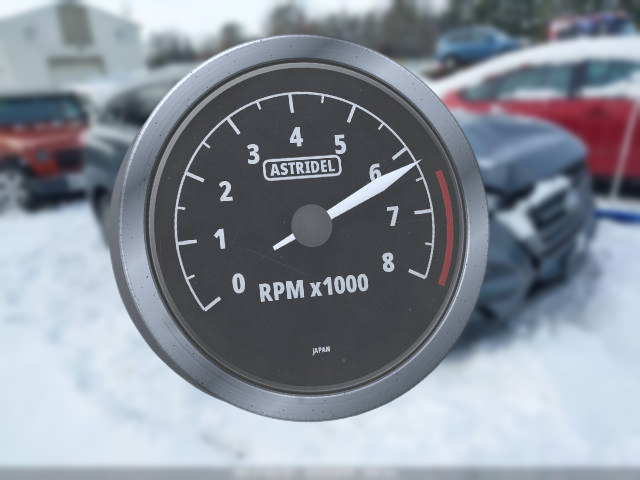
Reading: value=6250 unit=rpm
